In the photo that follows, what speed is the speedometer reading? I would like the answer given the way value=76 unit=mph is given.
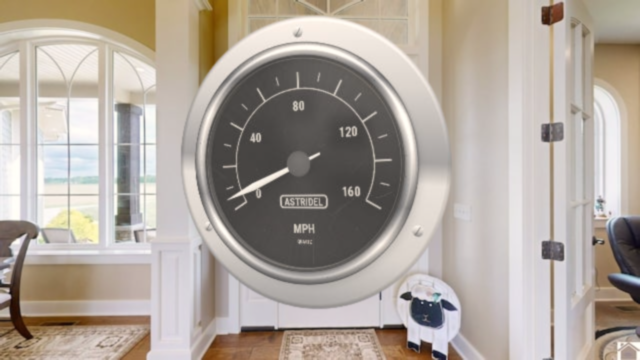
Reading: value=5 unit=mph
